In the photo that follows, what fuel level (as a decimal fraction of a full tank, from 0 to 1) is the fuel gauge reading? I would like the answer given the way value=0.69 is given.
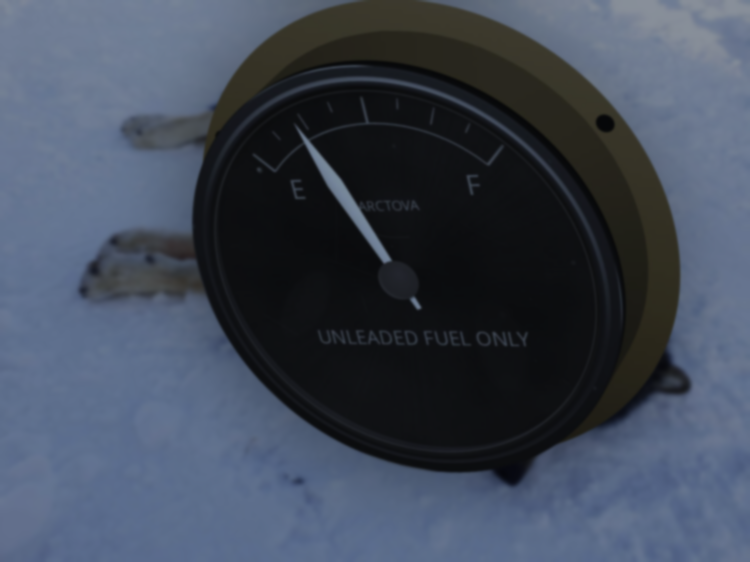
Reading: value=0.25
